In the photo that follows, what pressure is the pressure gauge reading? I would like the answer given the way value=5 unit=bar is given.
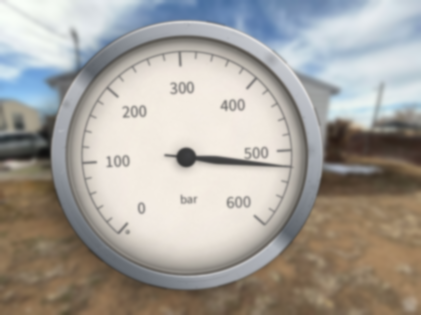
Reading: value=520 unit=bar
